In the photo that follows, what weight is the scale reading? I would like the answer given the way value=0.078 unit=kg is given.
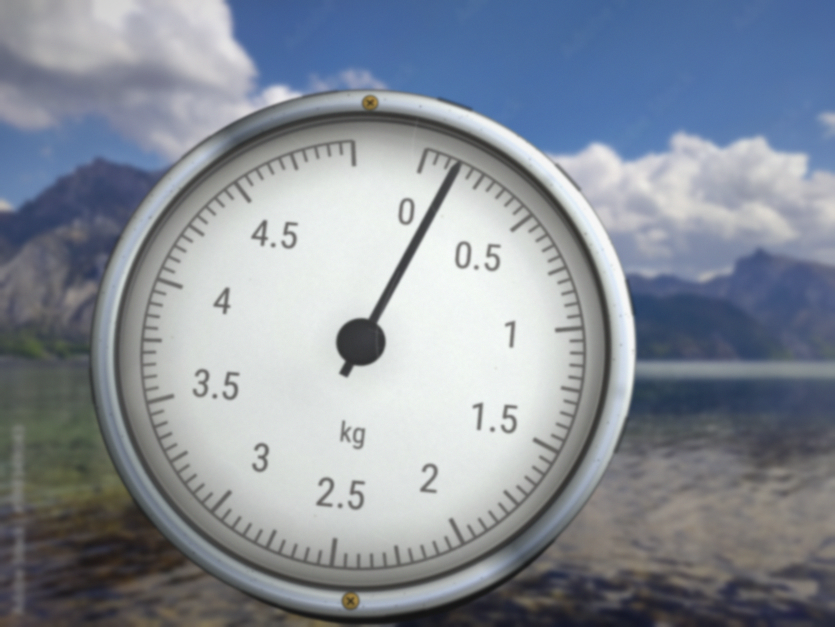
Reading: value=0.15 unit=kg
